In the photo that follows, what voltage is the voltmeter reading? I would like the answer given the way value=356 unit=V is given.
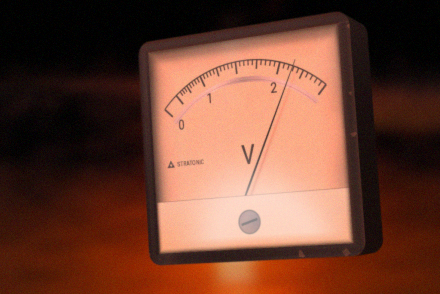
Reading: value=2.15 unit=V
